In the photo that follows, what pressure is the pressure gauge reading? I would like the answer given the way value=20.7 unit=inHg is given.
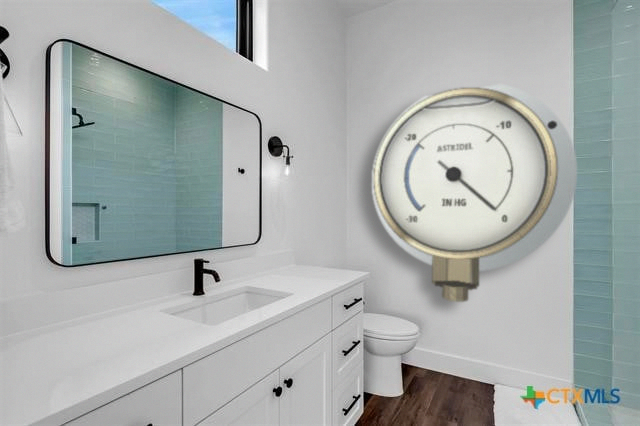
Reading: value=0 unit=inHg
